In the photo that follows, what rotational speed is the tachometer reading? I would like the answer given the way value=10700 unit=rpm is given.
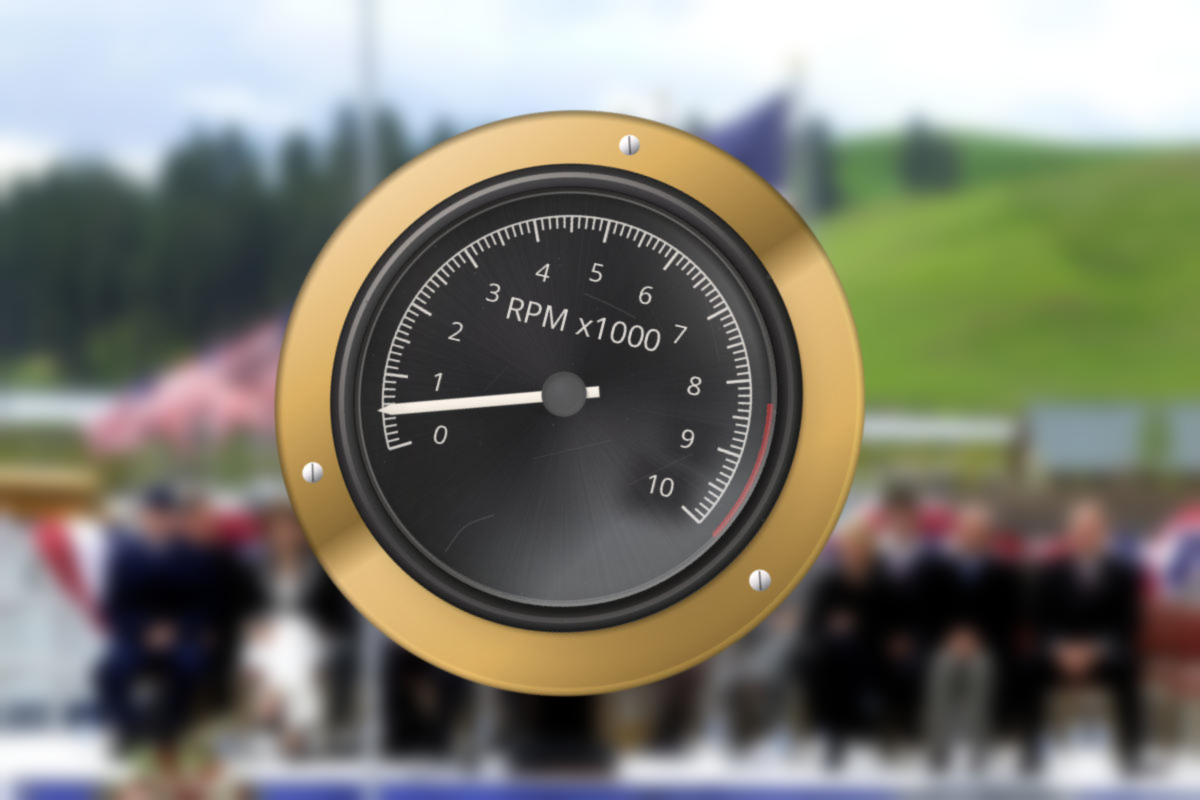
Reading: value=500 unit=rpm
